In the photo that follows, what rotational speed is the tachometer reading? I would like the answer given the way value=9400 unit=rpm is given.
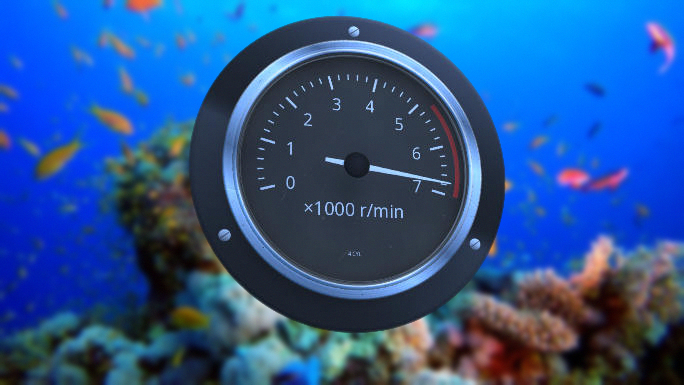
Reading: value=6800 unit=rpm
